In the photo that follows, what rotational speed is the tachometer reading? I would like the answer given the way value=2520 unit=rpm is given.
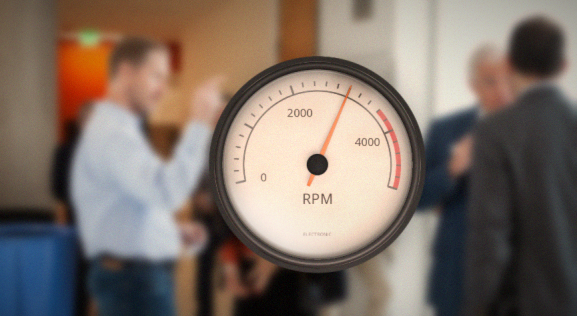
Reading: value=3000 unit=rpm
